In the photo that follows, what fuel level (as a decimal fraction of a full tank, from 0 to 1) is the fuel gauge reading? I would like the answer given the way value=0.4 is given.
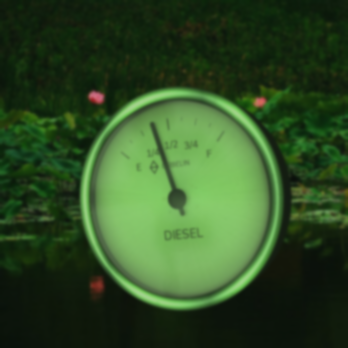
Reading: value=0.375
